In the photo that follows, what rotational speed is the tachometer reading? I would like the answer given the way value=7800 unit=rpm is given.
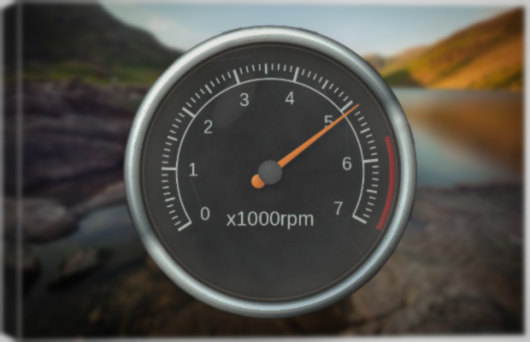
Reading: value=5100 unit=rpm
